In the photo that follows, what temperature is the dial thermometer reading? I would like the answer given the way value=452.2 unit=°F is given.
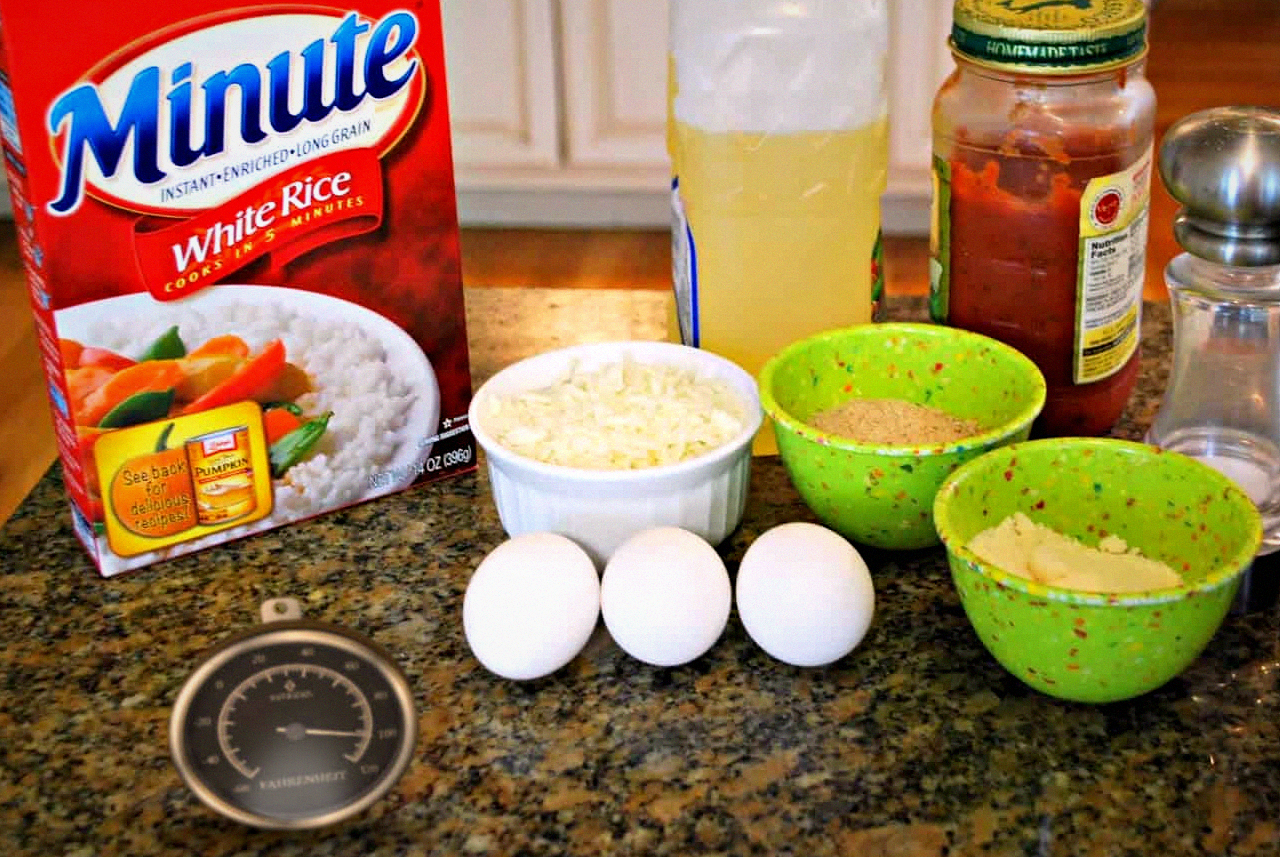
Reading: value=100 unit=°F
